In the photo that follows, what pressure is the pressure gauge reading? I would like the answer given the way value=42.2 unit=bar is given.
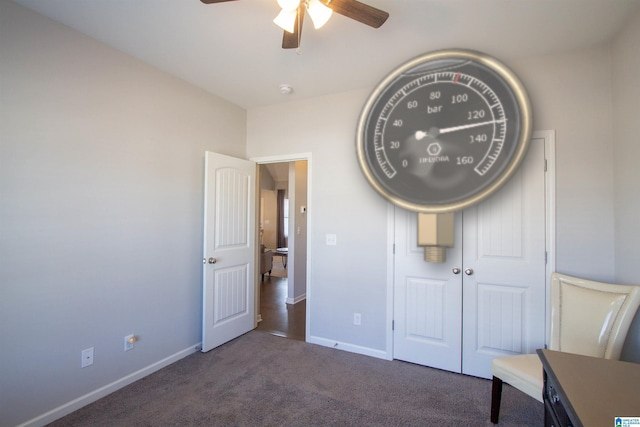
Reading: value=130 unit=bar
